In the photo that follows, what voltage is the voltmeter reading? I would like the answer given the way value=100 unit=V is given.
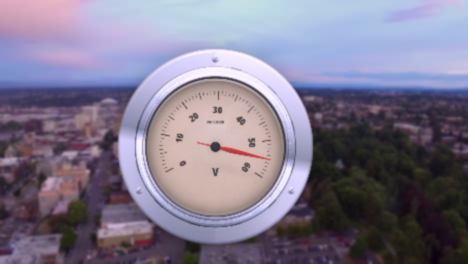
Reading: value=55 unit=V
